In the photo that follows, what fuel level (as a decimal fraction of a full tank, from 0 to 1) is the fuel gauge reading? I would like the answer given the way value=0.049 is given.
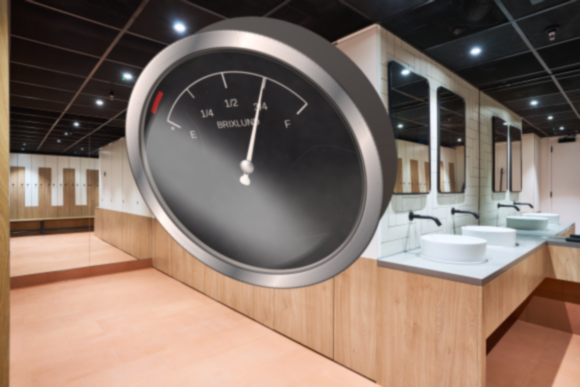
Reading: value=0.75
